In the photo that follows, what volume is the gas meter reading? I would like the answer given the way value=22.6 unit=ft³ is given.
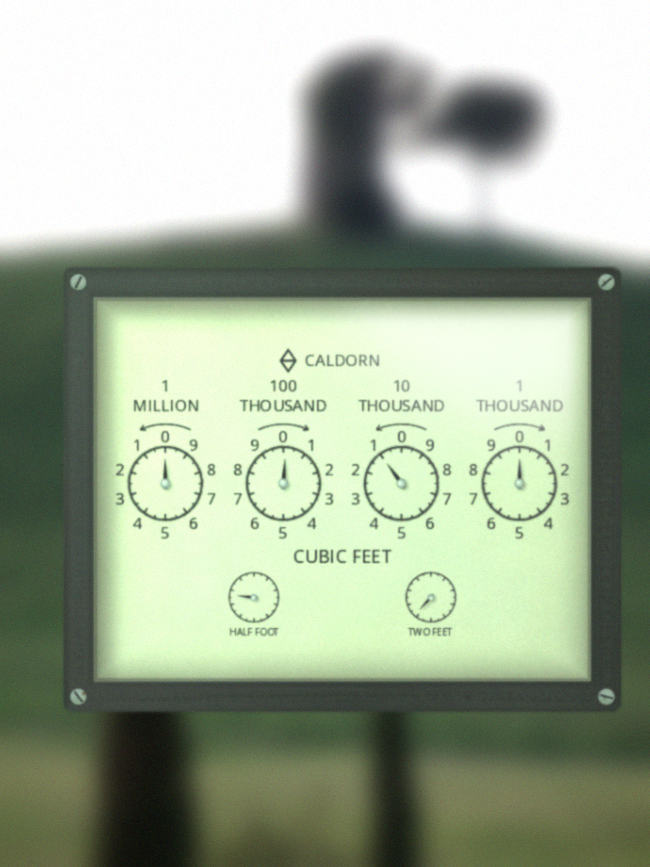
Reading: value=1000 unit=ft³
